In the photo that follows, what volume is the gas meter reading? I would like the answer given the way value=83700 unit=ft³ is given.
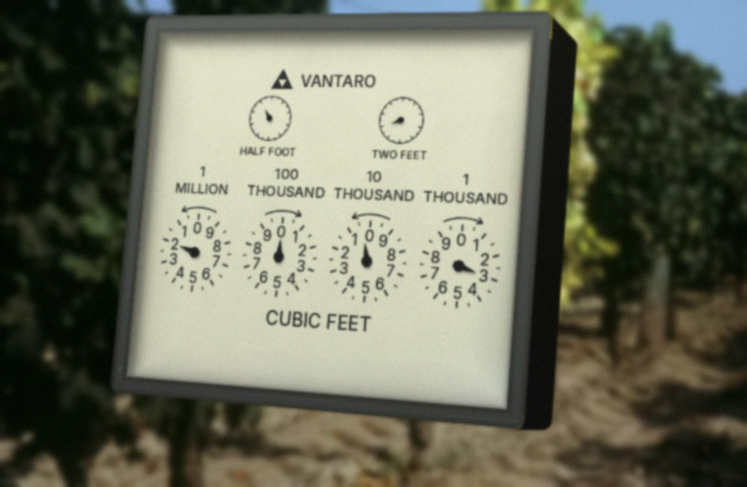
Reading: value=200300 unit=ft³
